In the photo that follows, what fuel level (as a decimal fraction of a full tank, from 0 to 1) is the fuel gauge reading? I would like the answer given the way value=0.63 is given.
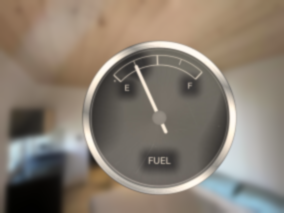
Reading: value=0.25
